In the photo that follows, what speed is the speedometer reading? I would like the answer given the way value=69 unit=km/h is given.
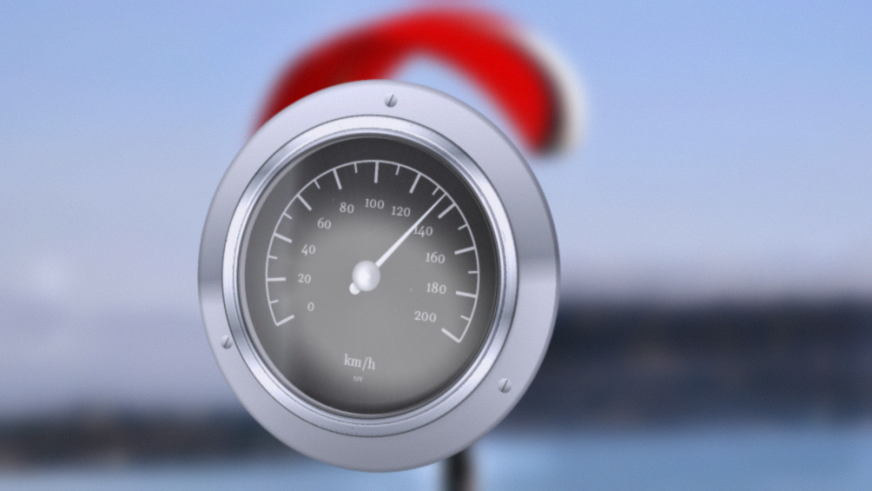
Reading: value=135 unit=km/h
